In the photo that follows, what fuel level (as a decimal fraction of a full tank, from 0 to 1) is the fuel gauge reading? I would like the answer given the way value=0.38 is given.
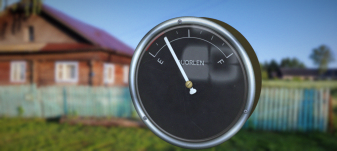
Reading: value=0.25
